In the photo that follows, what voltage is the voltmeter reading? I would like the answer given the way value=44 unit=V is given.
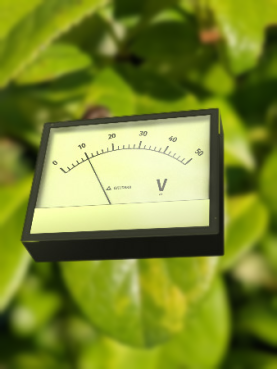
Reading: value=10 unit=V
